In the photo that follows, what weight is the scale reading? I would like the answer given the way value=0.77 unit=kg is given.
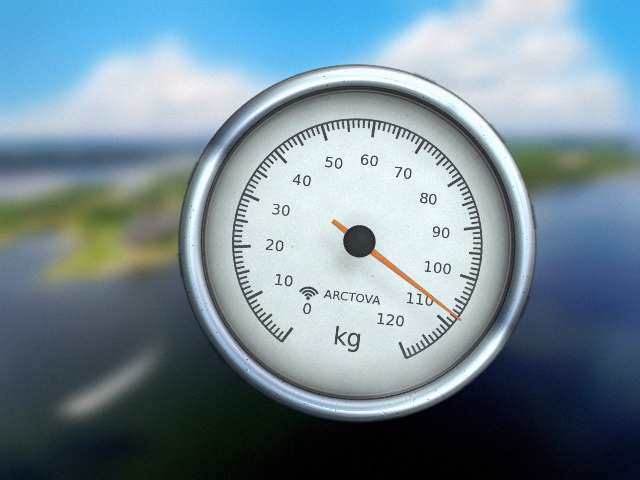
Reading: value=108 unit=kg
